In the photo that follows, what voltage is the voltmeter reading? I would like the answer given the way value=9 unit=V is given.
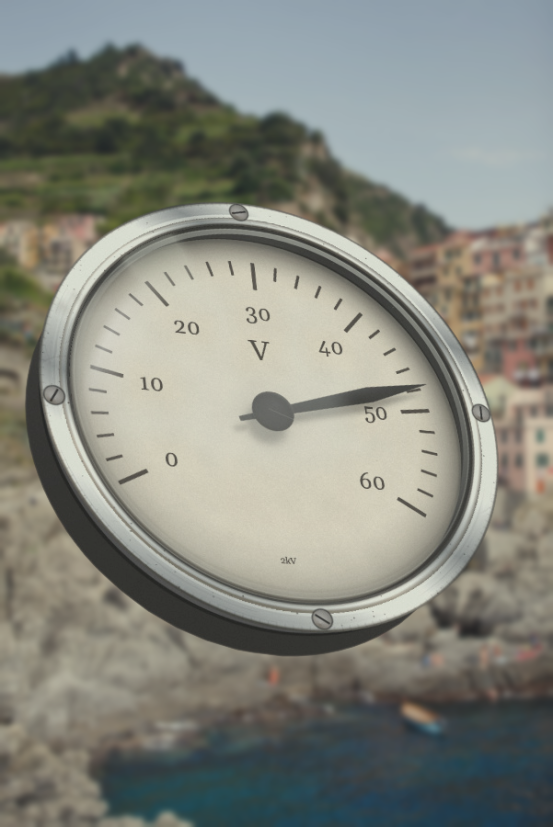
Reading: value=48 unit=V
